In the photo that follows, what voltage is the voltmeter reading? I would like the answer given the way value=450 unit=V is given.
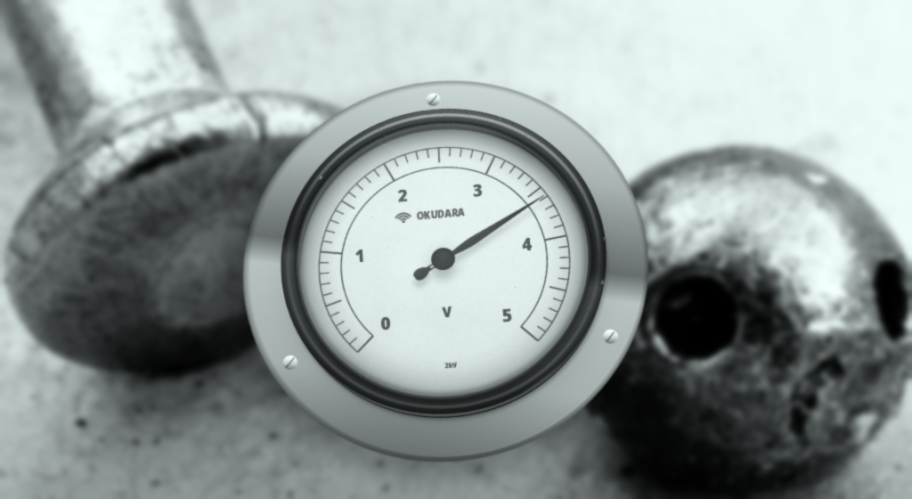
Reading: value=3.6 unit=V
